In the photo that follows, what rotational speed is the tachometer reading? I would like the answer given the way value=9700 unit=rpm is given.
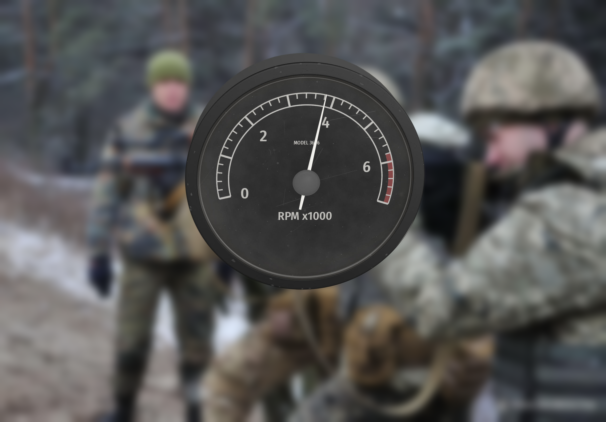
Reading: value=3800 unit=rpm
